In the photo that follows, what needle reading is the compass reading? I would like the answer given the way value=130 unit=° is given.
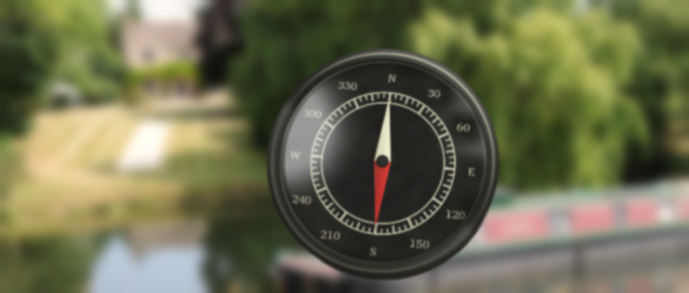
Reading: value=180 unit=°
